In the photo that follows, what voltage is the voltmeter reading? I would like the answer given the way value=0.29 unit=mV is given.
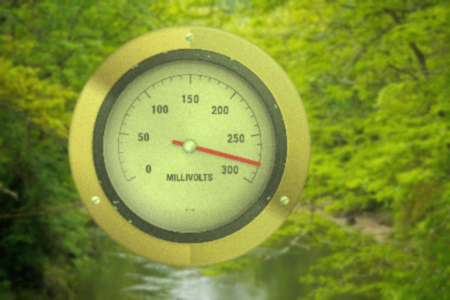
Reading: value=280 unit=mV
